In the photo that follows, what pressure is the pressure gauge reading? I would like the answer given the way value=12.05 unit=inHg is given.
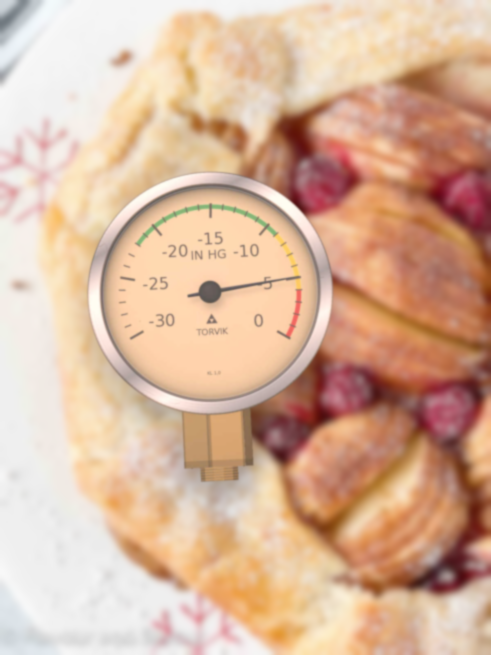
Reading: value=-5 unit=inHg
